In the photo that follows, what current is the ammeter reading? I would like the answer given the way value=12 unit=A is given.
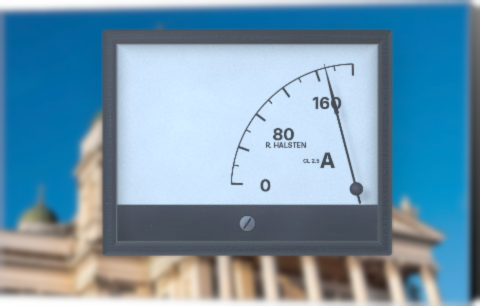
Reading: value=170 unit=A
